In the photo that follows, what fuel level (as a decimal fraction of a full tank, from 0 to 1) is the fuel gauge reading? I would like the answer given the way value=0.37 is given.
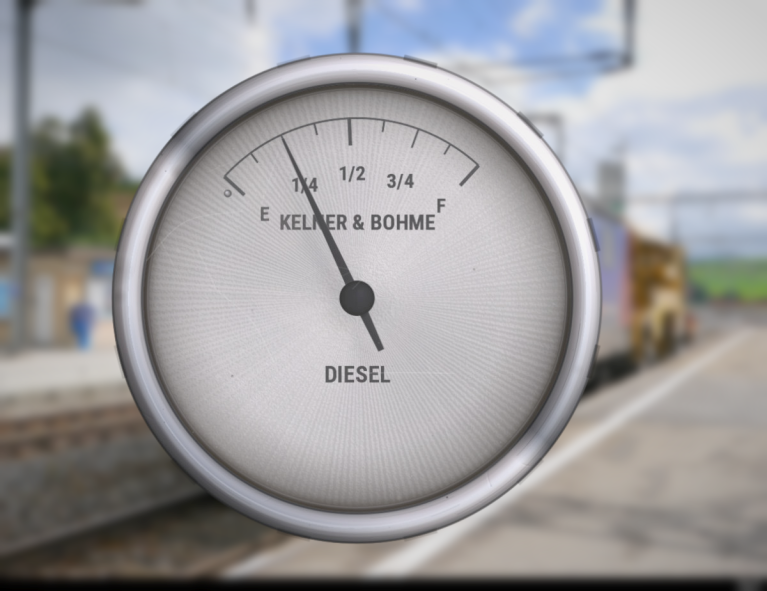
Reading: value=0.25
